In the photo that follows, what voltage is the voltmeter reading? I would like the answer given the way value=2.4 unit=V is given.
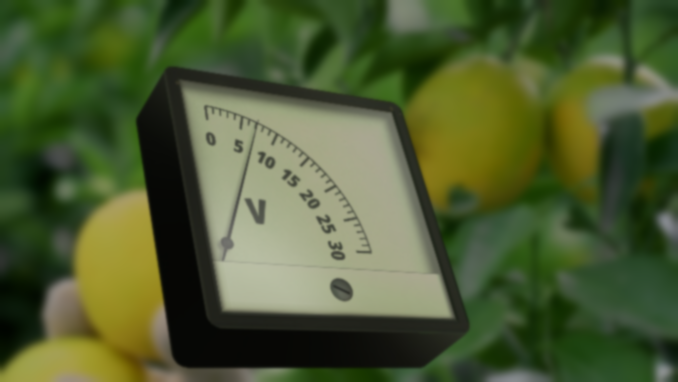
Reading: value=7 unit=V
